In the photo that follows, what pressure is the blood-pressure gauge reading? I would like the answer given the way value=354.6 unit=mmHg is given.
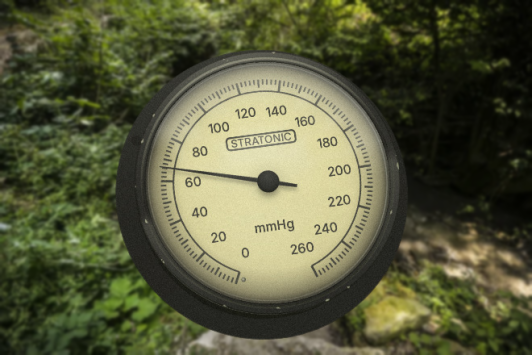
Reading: value=66 unit=mmHg
